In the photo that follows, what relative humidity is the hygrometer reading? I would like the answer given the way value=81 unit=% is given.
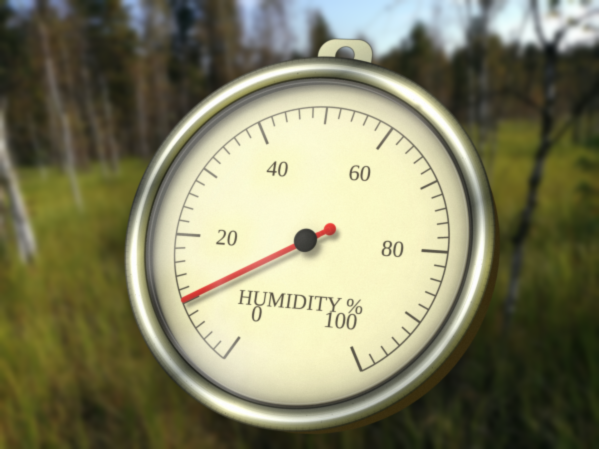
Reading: value=10 unit=%
